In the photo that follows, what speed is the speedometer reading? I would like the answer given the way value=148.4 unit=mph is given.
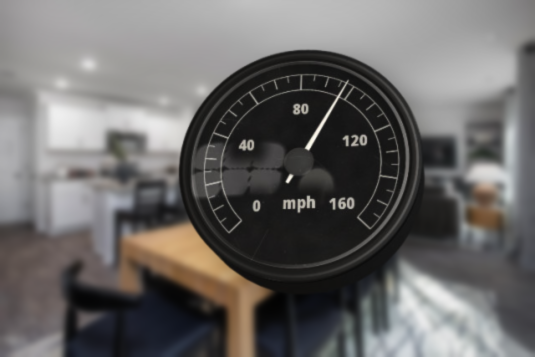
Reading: value=97.5 unit=mph
